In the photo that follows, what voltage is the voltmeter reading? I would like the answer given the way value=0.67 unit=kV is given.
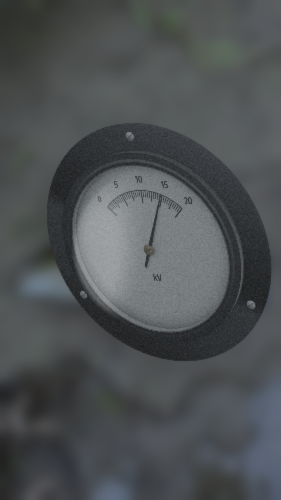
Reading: value=15 unit=kV
